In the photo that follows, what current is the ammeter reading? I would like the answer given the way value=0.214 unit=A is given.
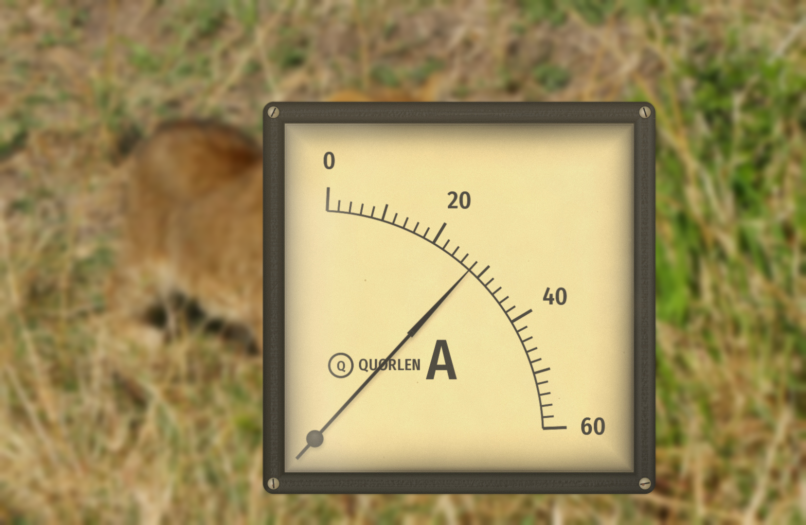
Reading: value=28 unit=A
